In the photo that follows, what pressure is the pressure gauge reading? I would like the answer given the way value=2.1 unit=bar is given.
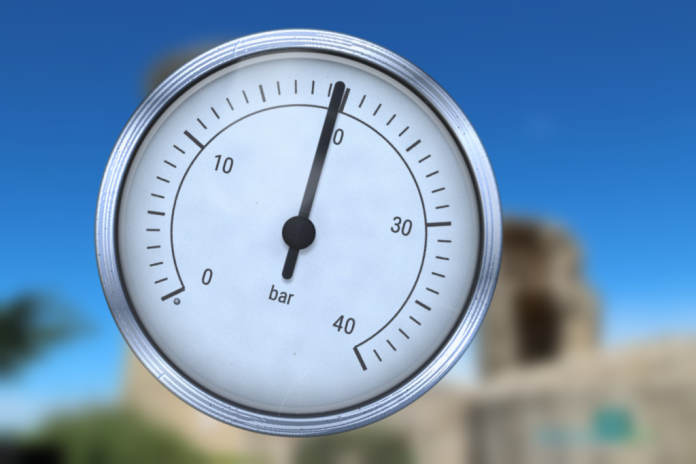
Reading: value=19.5 unit=bar
